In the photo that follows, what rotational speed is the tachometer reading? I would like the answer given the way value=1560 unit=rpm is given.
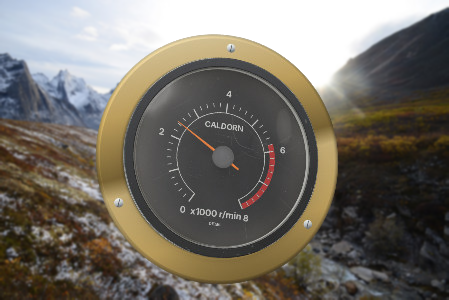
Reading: value=2400 unit=rpm
